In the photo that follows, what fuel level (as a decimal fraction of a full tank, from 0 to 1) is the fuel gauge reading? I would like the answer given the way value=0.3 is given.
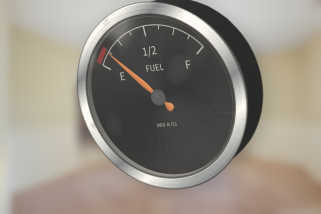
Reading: value=0.125
